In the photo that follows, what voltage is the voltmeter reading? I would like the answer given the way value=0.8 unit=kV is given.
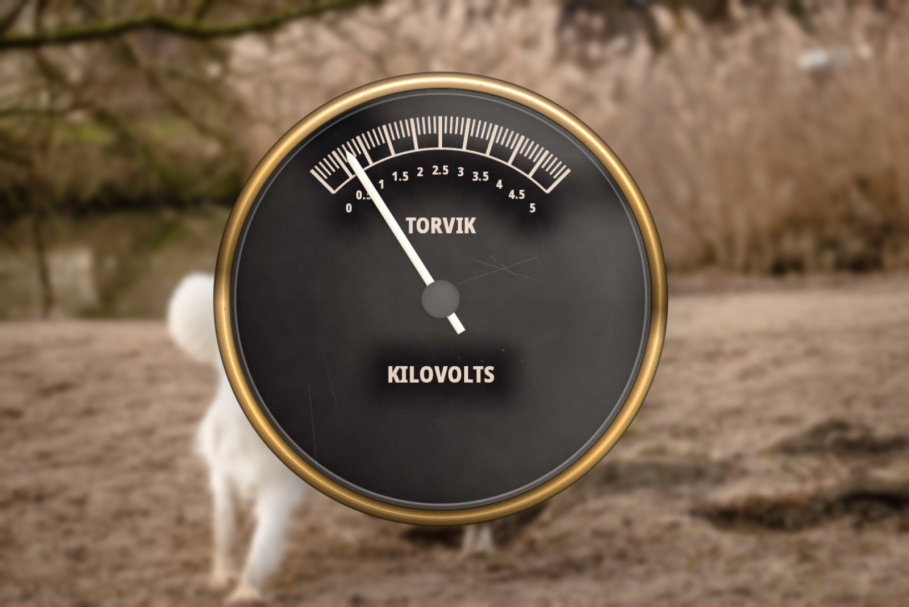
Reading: value=0.7 unit=kV
